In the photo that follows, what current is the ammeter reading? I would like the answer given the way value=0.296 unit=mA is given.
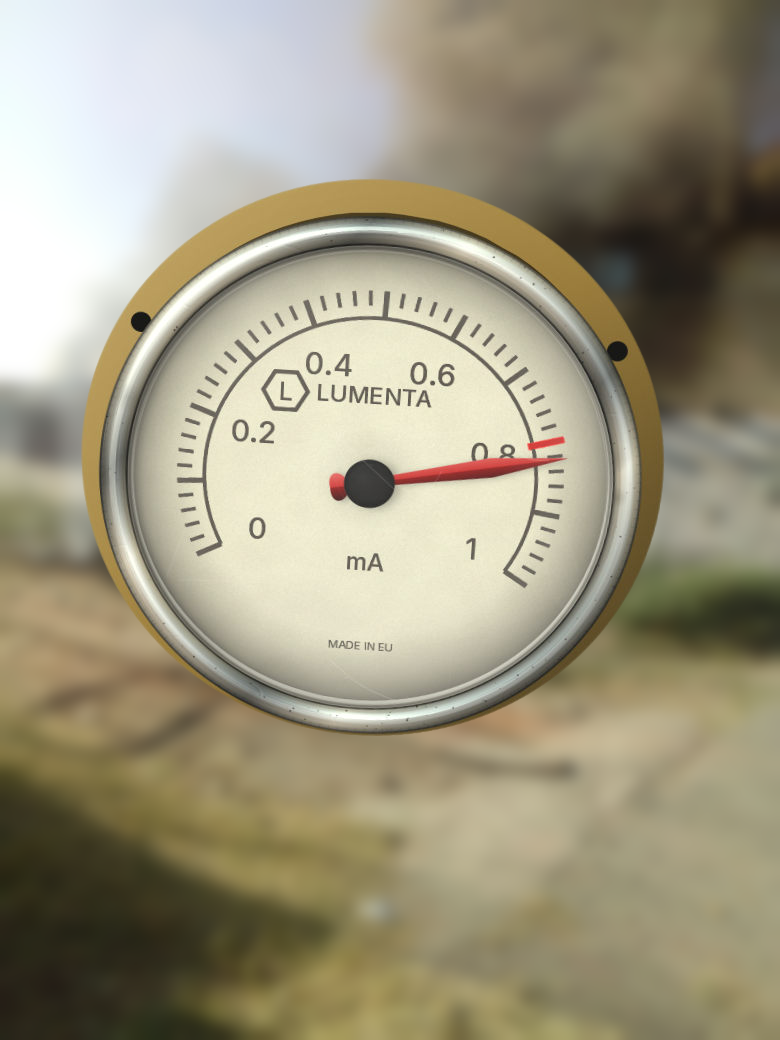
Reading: value=0.82 unit=mA
